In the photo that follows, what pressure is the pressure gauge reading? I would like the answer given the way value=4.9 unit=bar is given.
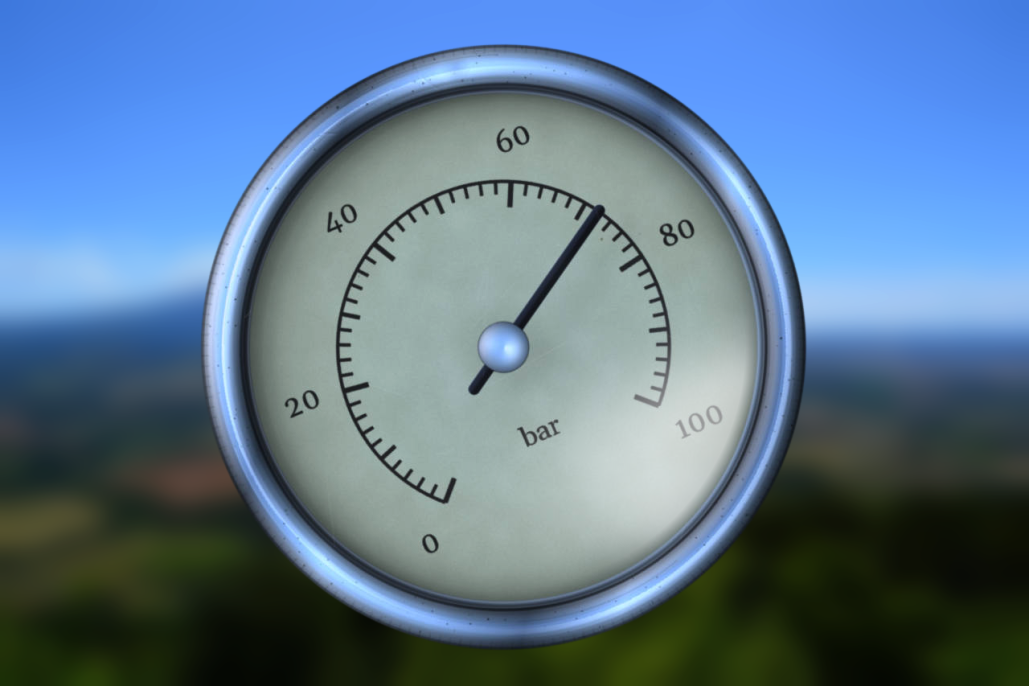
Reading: value=72 unit=bar
